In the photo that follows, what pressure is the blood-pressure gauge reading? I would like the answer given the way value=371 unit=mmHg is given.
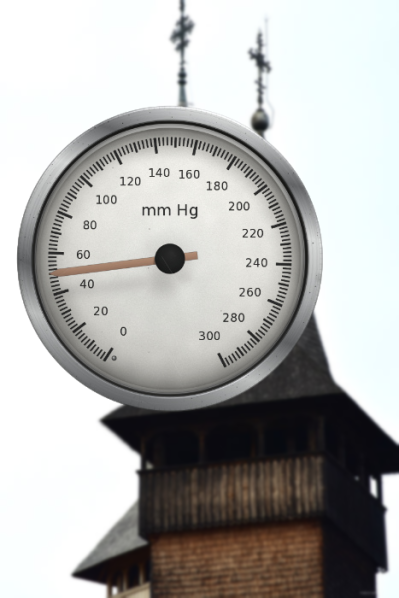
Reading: value=50 unit=mmHg
